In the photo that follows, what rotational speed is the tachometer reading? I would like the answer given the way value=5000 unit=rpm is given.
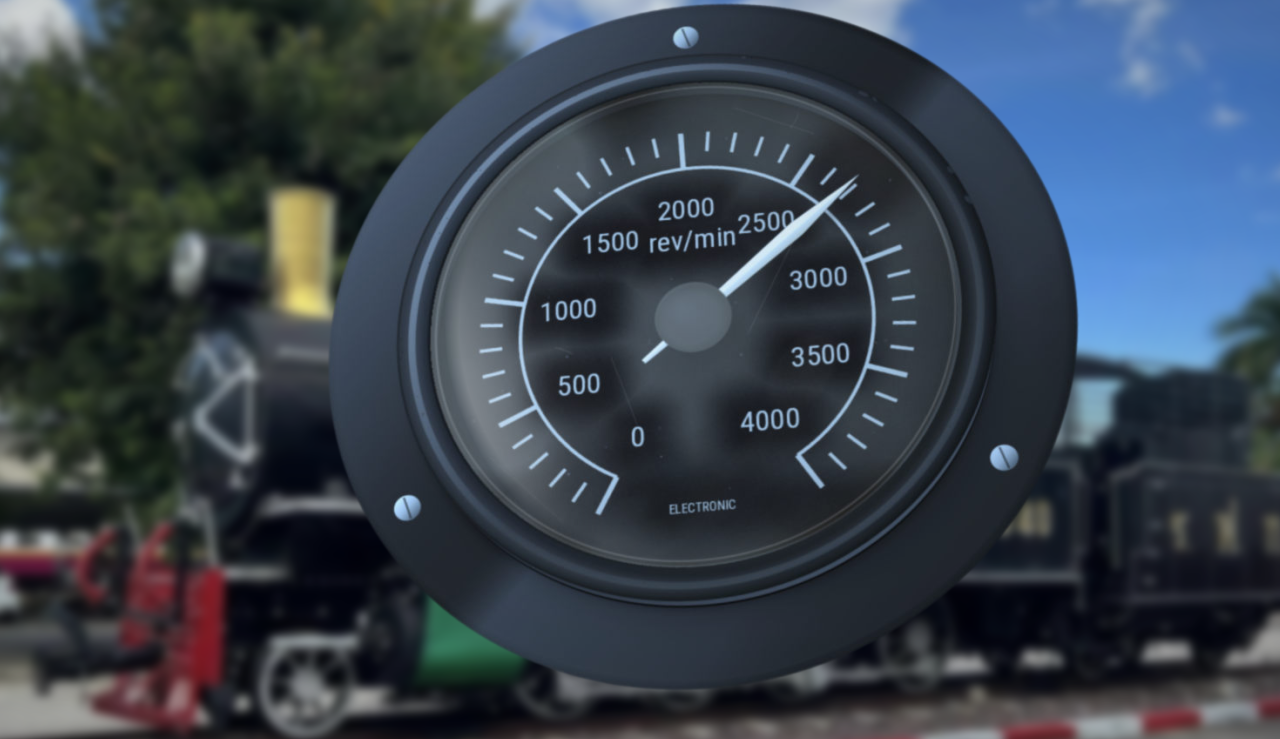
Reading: value=2700 unit=rpm
